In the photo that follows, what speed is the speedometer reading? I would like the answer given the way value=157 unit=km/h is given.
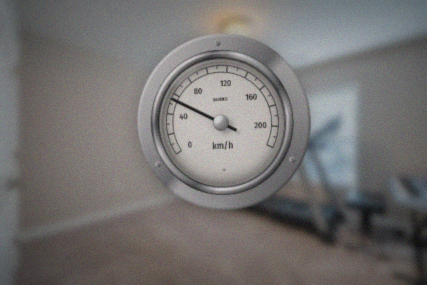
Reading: value=55 unit=km/h
